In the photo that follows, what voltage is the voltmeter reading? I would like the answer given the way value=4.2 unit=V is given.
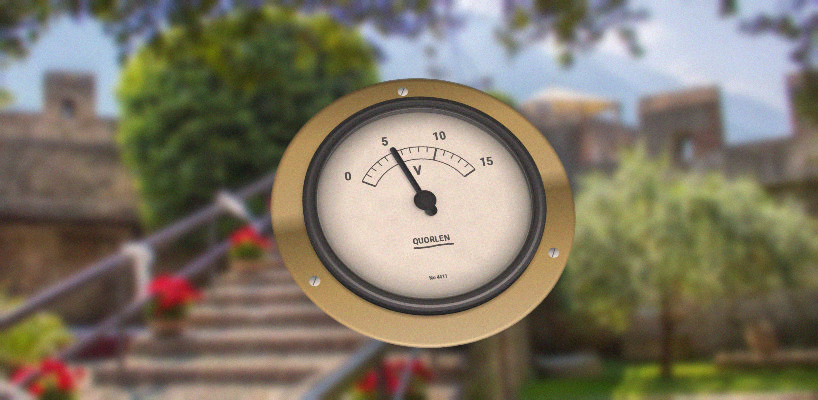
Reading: value=5 unit=V
